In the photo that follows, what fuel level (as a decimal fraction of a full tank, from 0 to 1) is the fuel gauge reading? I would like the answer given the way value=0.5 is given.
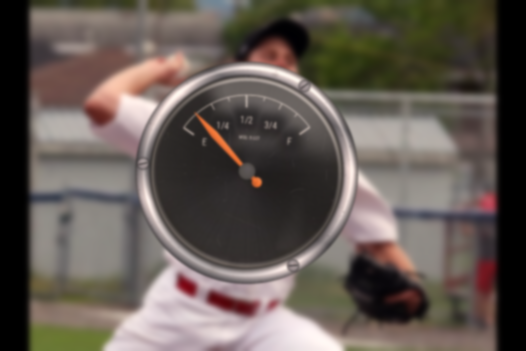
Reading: value=0.125
